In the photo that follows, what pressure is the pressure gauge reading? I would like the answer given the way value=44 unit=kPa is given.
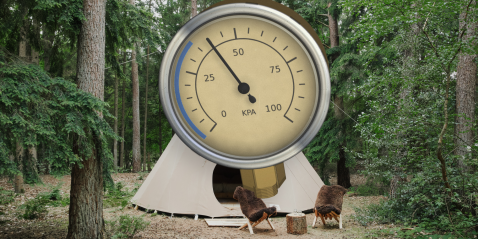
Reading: value=40 unit=kPa
